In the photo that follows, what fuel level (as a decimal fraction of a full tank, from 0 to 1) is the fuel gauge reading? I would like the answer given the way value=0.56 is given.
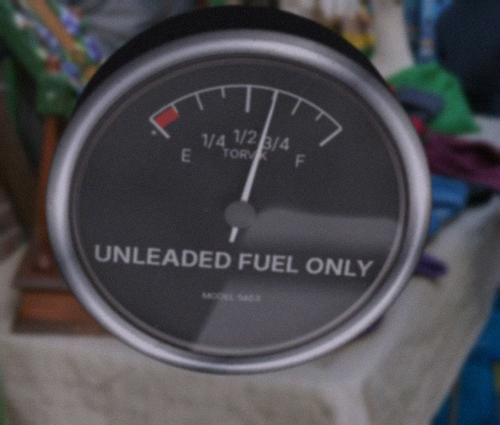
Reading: value=0.625
